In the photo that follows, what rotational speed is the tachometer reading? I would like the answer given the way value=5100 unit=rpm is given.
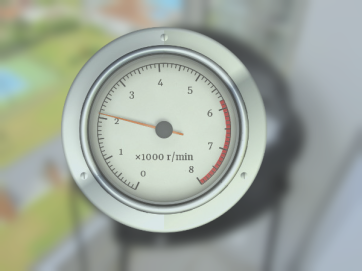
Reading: value=2100 unit=rpm
